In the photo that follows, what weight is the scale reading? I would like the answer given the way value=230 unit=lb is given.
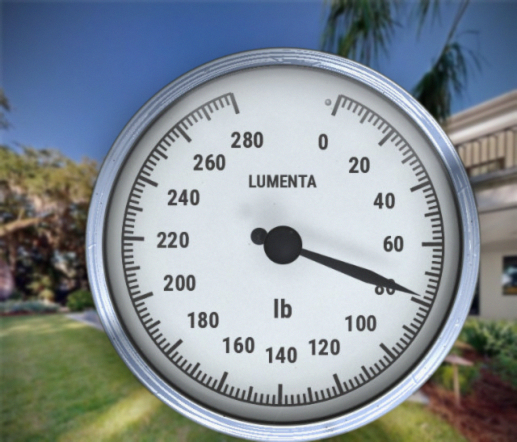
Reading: value=78 unit=lb
